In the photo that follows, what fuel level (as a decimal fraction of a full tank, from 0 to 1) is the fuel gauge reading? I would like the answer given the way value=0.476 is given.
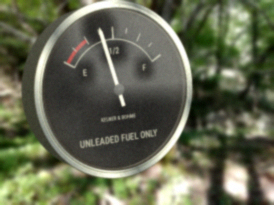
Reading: value=0.375
